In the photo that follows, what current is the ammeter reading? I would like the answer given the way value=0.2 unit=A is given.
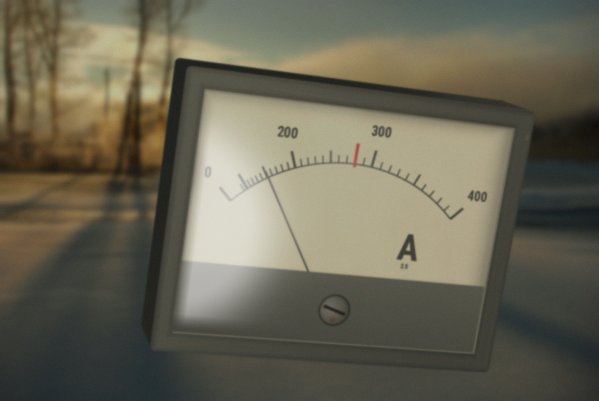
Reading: value=150 unit=A
